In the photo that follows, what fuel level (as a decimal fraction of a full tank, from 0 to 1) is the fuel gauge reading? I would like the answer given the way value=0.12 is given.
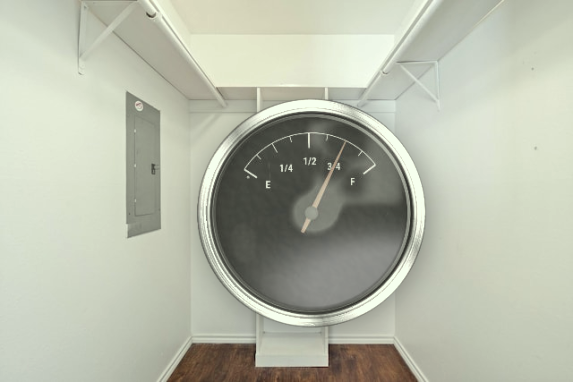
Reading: value=0.75
